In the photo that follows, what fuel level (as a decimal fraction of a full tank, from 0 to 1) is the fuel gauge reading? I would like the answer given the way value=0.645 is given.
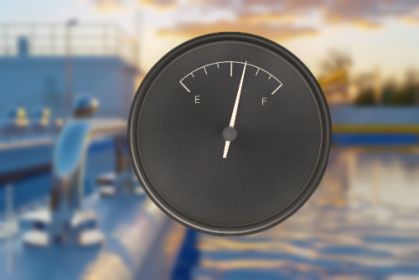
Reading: value=0.625
